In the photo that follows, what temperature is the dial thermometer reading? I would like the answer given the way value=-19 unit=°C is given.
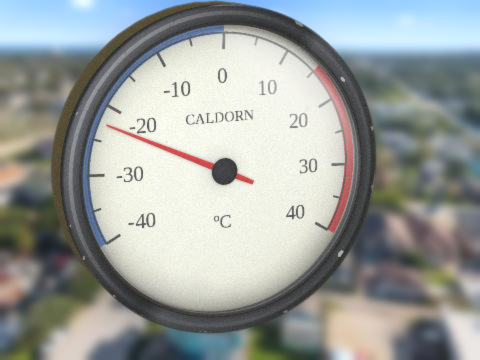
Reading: value=-22.5 unit=°C
